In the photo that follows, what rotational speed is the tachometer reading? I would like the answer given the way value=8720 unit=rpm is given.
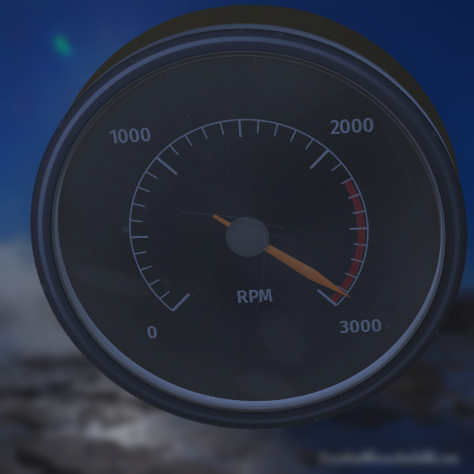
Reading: value=2900 unit=rpm
